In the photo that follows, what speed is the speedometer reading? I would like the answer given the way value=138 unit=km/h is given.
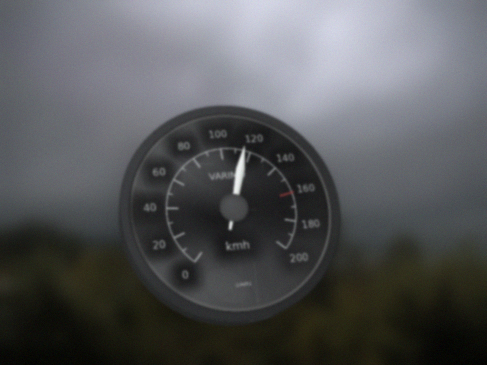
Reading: value=115 unit=km/h
